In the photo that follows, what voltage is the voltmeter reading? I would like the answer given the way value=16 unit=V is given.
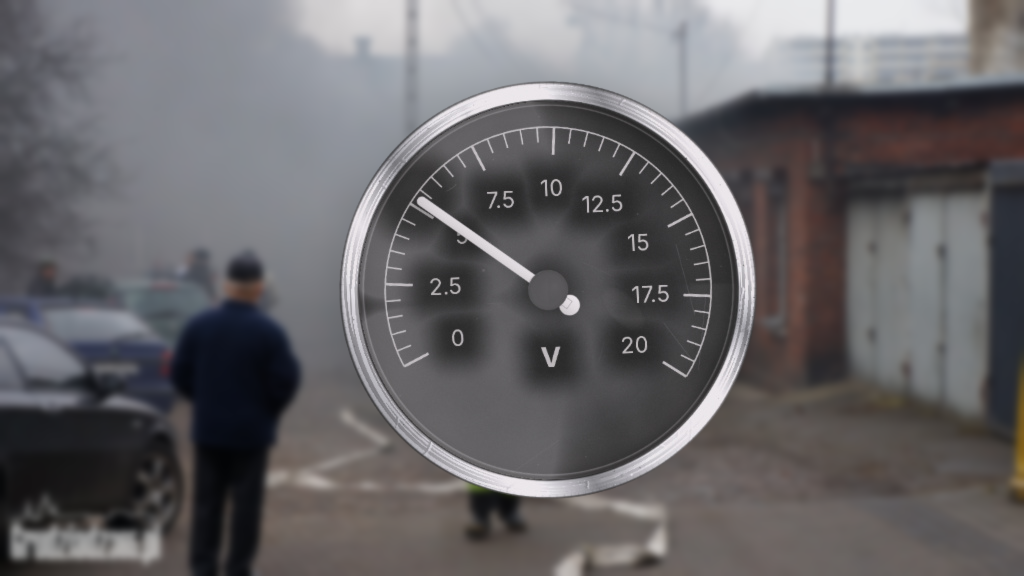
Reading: value=5.25 unit=V
